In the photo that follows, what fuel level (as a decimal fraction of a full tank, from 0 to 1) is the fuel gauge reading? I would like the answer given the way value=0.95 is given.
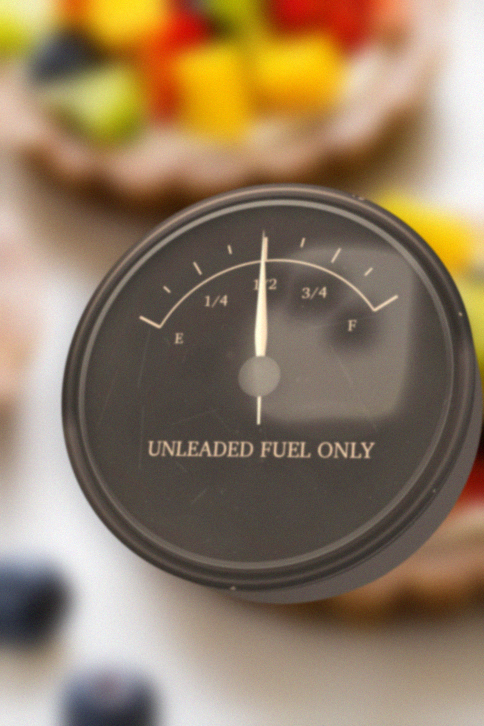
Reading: value=0.5
